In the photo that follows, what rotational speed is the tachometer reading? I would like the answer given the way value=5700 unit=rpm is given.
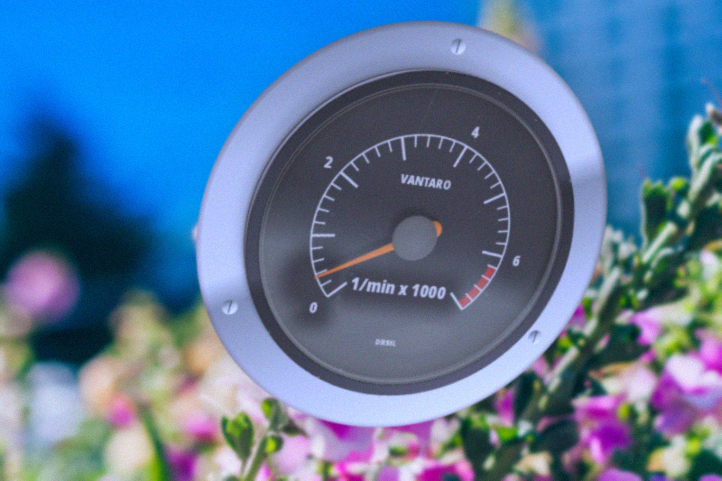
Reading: value=400 unit=rpm
